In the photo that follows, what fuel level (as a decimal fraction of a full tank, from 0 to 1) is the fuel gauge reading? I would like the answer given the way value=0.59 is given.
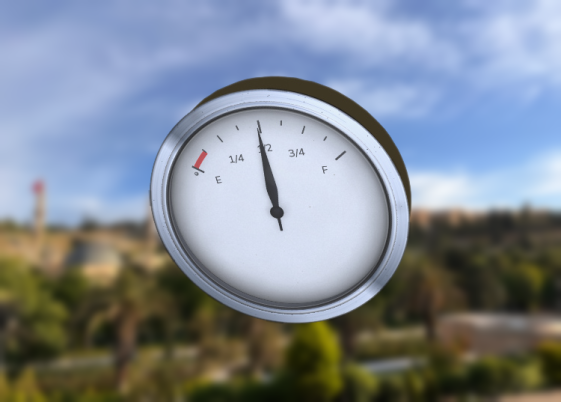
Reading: value=0.5
